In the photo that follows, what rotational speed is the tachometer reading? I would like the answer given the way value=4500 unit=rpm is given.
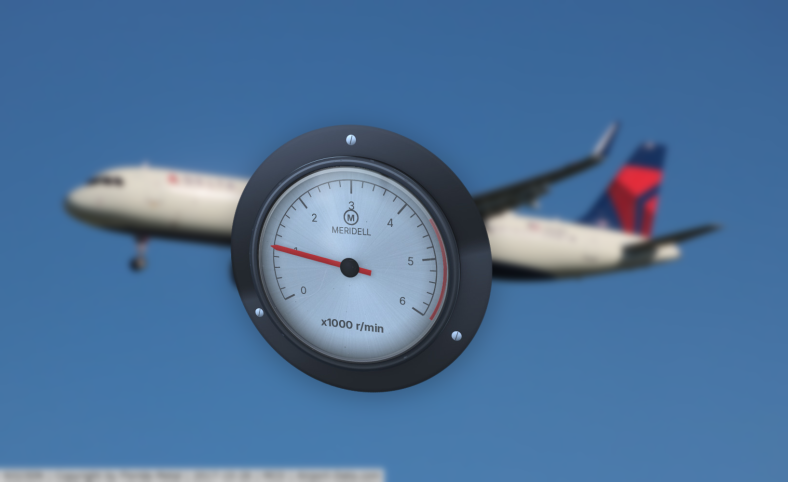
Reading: value=1000 unit=rpm
